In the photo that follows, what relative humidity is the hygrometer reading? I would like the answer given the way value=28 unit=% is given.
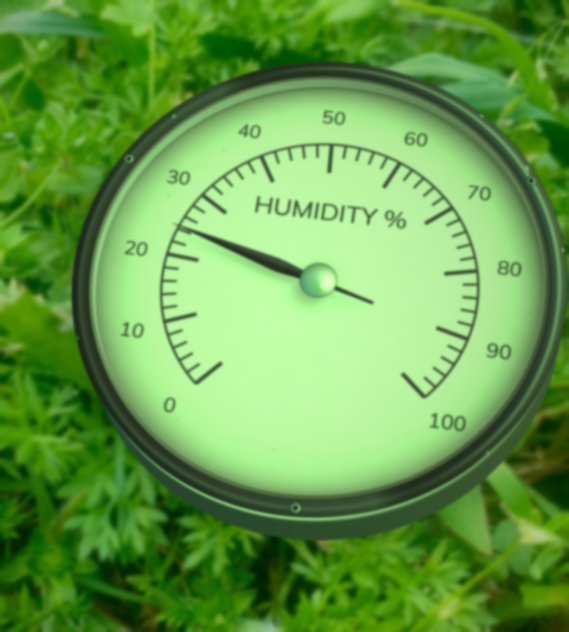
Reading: value=24 unit=%
